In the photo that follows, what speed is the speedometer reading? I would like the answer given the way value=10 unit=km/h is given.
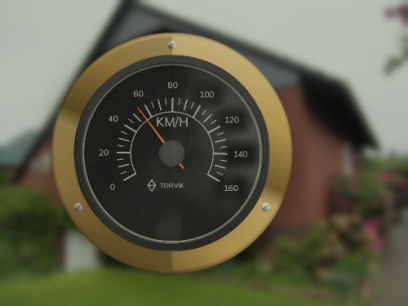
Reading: value=55 unit=km/h
